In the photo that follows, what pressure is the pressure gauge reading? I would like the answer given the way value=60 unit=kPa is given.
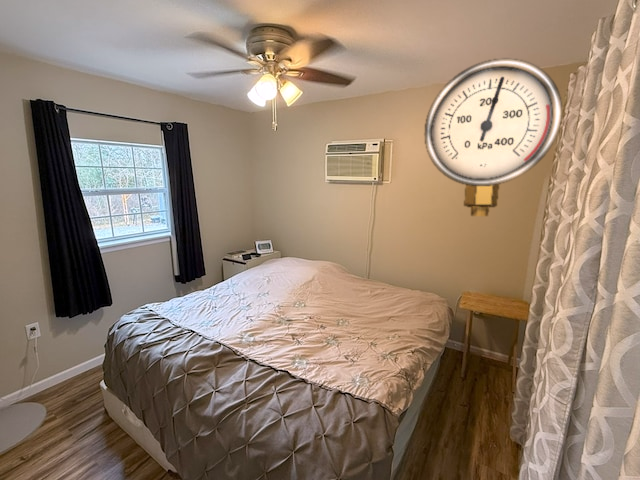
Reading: value=220 unit=kPa
